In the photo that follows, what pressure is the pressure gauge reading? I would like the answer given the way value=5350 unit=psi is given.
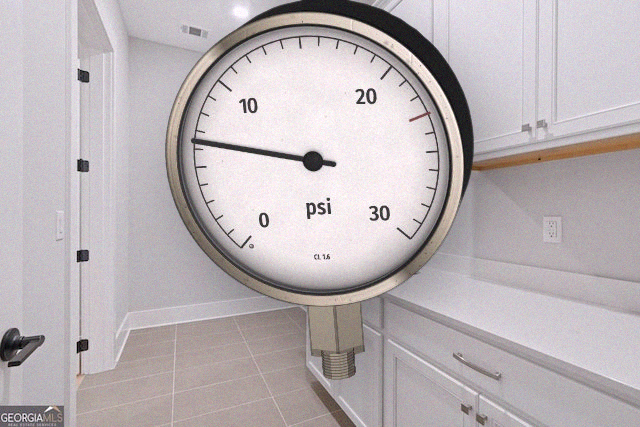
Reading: value=6.5 unit=psi
